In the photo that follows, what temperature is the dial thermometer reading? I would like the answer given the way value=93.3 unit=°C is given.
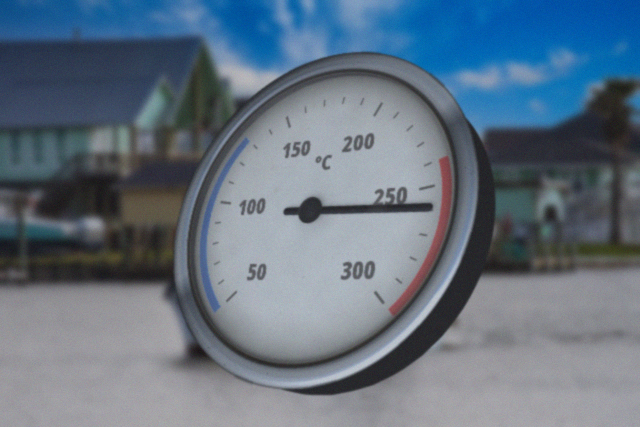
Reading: value=260 unit=°C
